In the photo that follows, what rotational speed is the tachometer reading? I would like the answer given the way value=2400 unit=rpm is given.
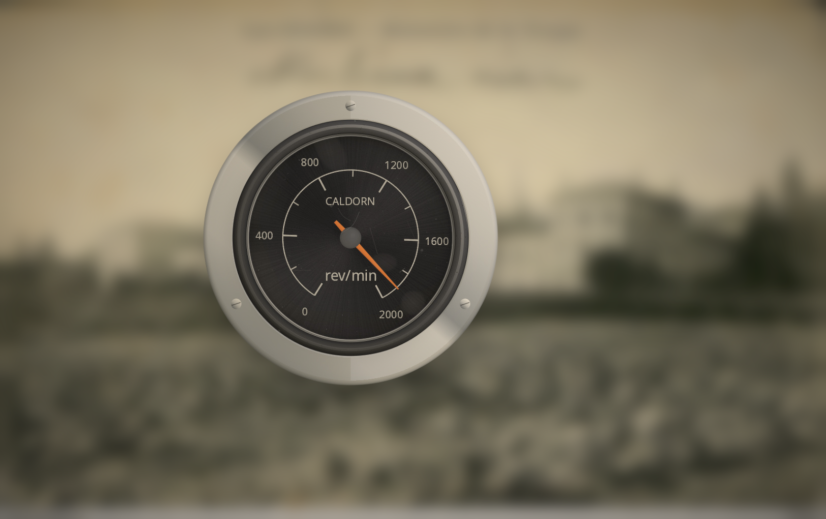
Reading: value=1900 unit=rpm
